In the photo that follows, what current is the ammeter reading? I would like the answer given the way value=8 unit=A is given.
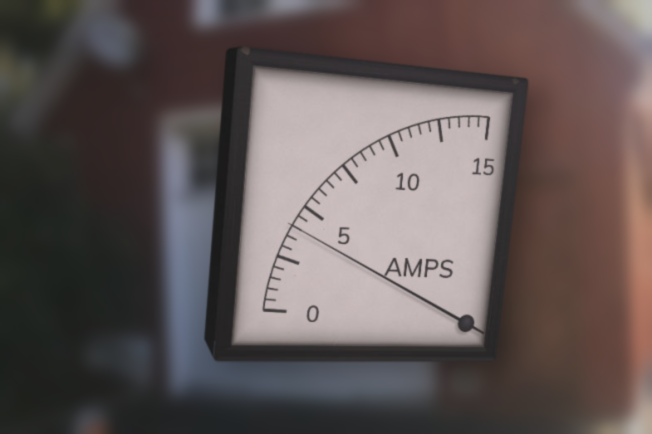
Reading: value=4 unit=A
